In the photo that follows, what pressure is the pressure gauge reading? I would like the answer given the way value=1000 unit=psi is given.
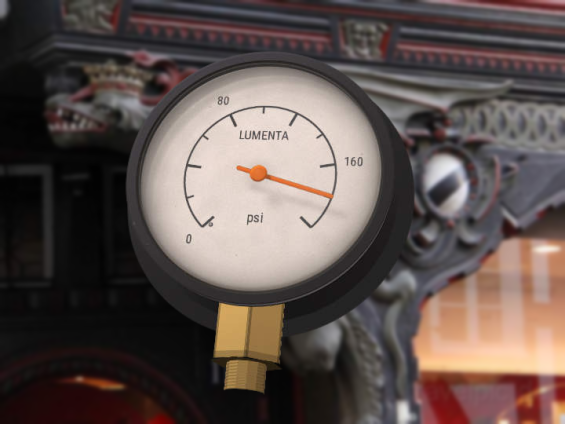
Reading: value=180 unit=psi
